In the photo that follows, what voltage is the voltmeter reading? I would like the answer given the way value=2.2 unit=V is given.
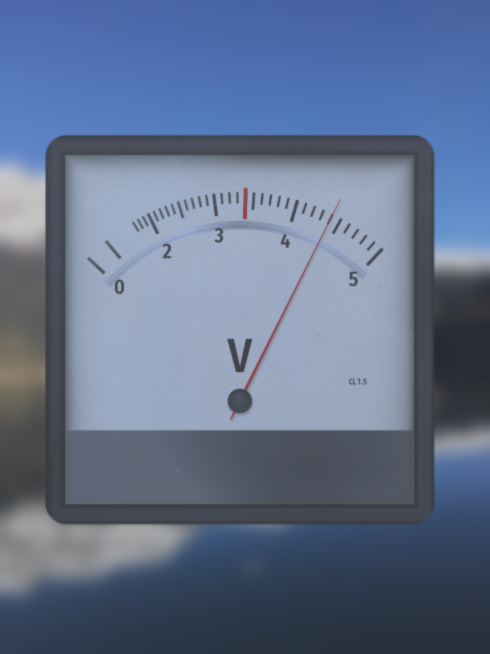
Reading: value=4.4 unit=V
